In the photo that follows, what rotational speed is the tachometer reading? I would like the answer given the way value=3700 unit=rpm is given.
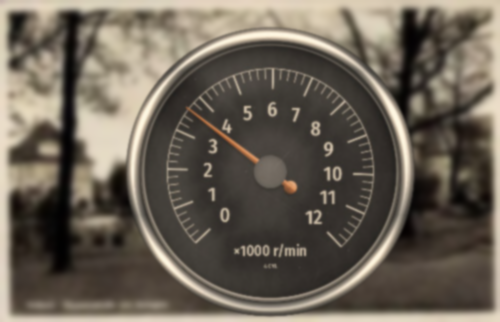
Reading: value=3600 unit=rpm
